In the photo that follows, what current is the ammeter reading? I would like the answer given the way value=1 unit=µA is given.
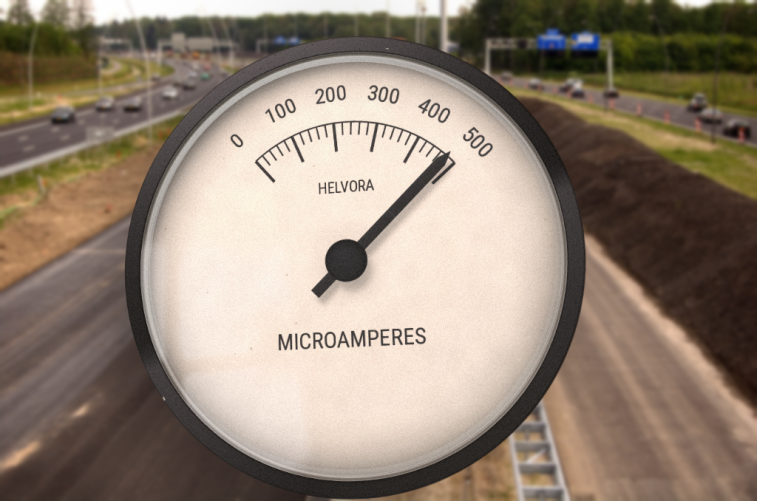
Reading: value=480 unit=µA
